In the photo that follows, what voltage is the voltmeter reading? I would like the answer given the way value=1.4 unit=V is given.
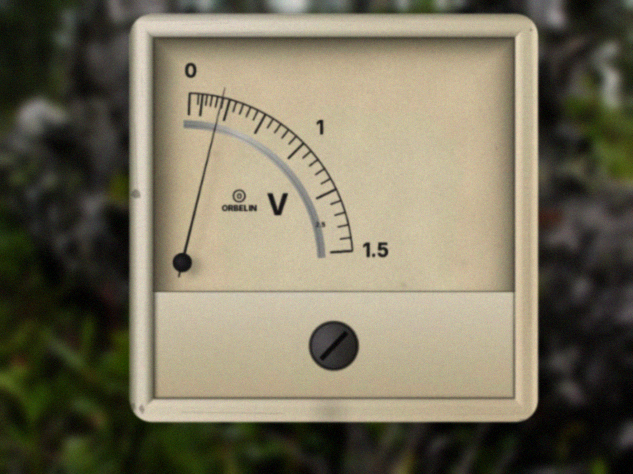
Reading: value=0.45 unit=V
